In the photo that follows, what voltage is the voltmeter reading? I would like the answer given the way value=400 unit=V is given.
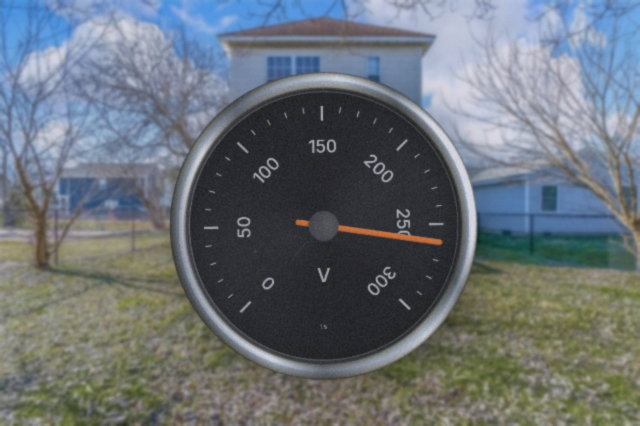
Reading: value=260 unit=V
